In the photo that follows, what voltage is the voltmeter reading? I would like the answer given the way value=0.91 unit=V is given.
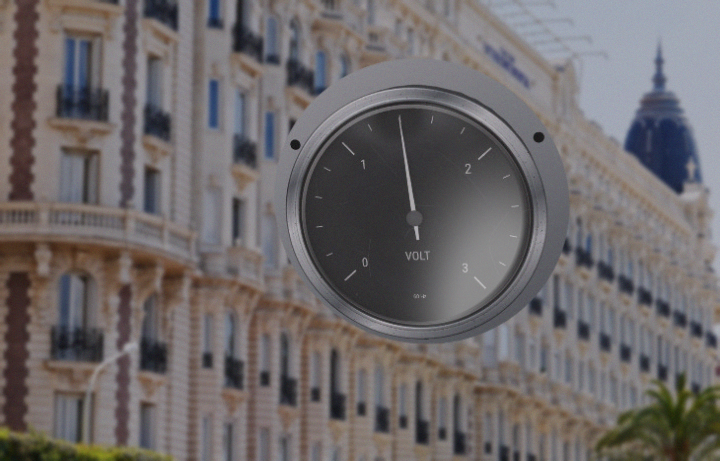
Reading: value=1.4 unit=V
